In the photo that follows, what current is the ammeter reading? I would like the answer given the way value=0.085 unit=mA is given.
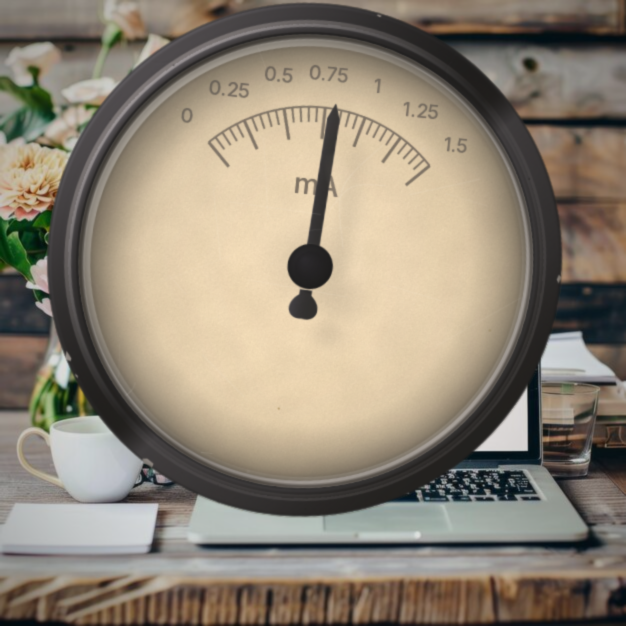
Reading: value=0.8 unit=mA
